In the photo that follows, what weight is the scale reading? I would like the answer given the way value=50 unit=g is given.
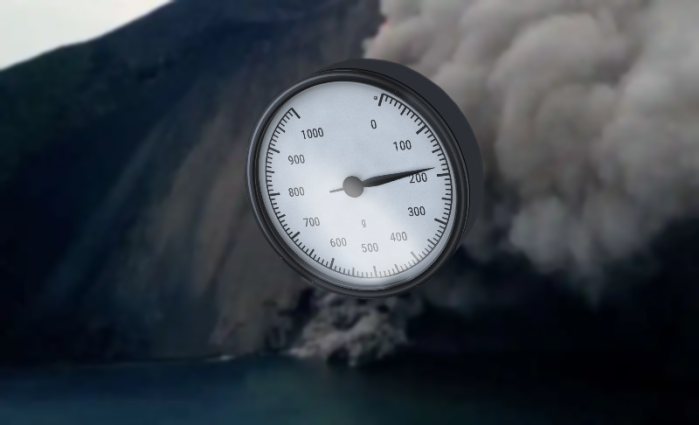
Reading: value=180 unit=g
